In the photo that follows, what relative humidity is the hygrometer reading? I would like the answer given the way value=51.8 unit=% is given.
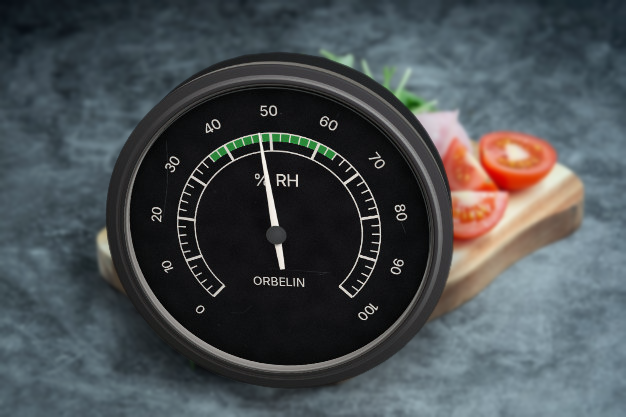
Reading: value=48 unit=%
